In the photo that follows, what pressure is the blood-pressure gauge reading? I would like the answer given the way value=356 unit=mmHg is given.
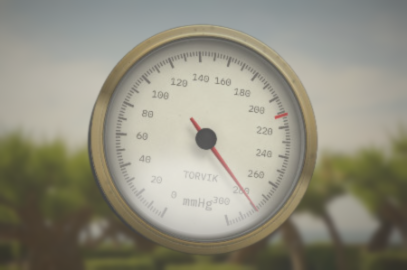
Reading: value=280 unit=mmHg
